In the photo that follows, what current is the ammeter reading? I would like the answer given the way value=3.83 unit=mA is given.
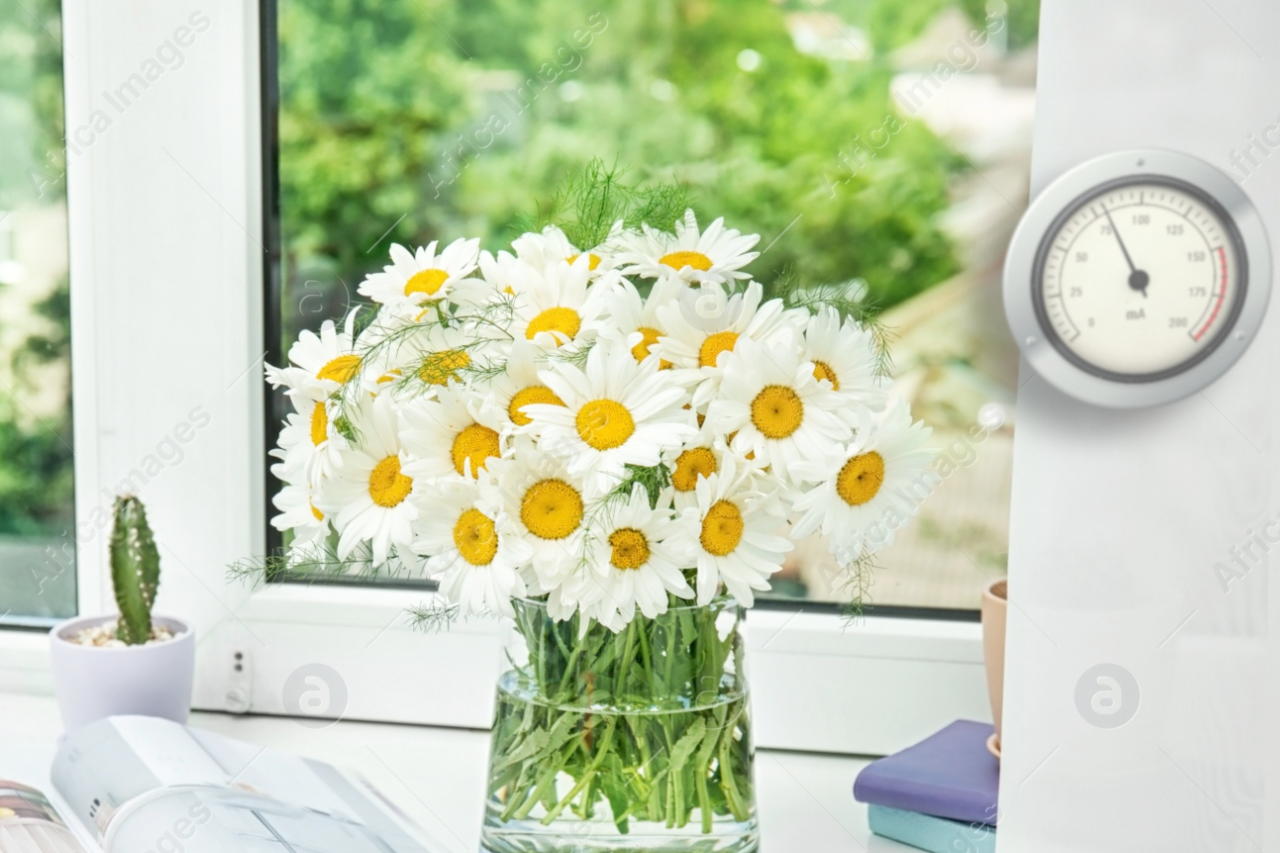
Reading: value=80 unit=mA
